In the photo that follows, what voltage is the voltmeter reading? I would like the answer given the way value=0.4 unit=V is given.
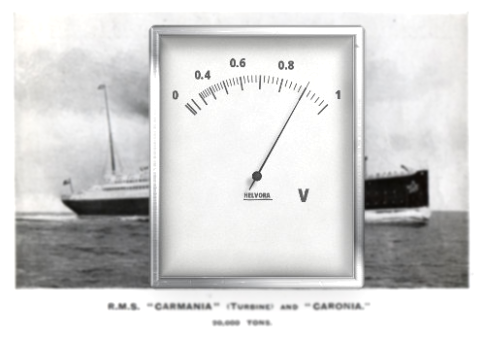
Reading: value=0.9 unit=V
